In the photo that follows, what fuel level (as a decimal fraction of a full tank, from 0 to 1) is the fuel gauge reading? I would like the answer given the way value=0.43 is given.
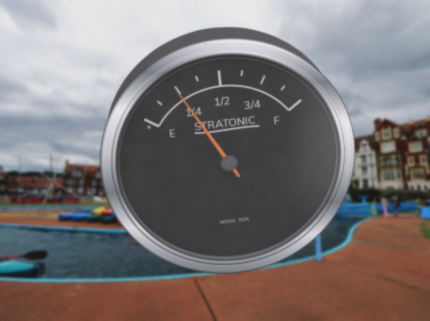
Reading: value=0.25
